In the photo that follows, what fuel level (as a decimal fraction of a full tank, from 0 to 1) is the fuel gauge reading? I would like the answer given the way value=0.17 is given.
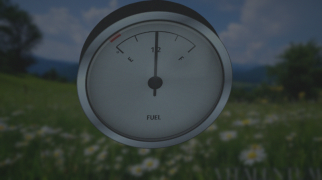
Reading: value=0.5
